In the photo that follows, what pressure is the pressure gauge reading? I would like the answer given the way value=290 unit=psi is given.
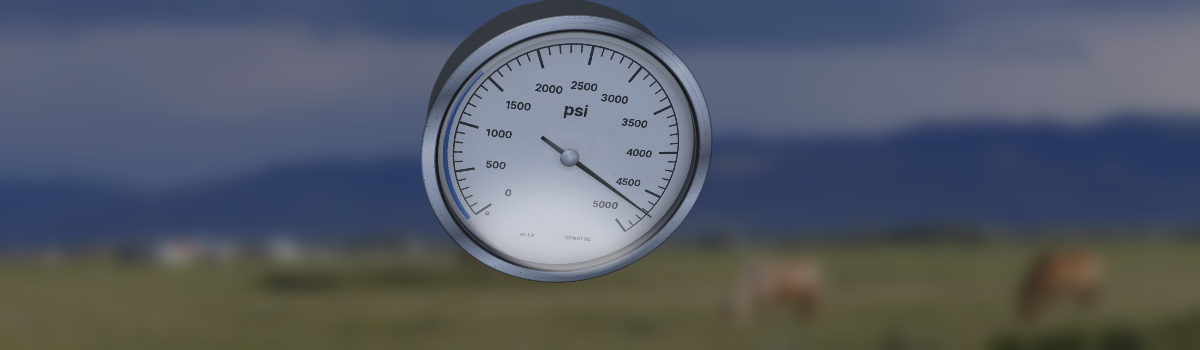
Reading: value=4700 unit=psi
